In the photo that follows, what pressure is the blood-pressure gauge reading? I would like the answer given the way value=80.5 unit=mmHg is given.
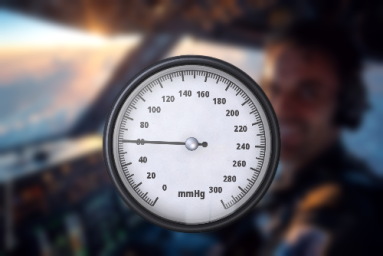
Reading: value=60 unit=mmHg
